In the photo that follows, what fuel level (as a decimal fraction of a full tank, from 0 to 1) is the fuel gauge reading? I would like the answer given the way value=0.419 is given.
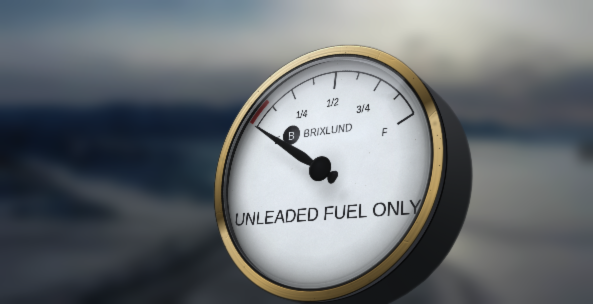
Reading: value=0
